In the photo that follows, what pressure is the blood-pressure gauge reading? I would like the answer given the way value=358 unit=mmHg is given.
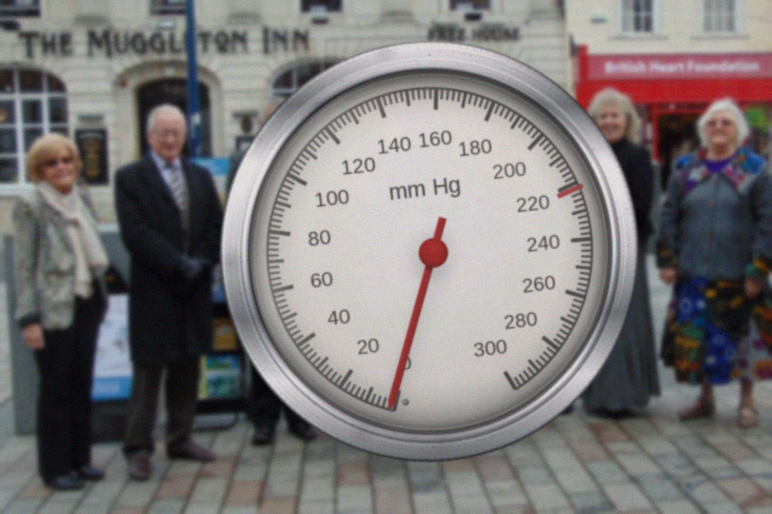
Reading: value=2 unit=mmHg
